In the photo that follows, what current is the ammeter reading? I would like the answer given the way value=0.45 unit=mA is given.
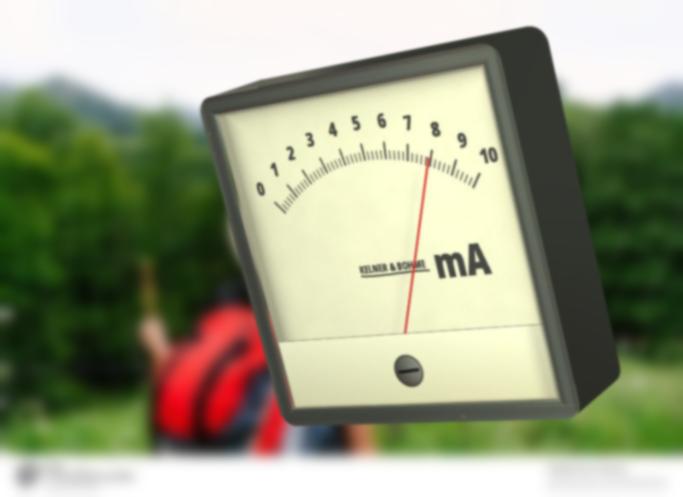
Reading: value=8 unit=mA
